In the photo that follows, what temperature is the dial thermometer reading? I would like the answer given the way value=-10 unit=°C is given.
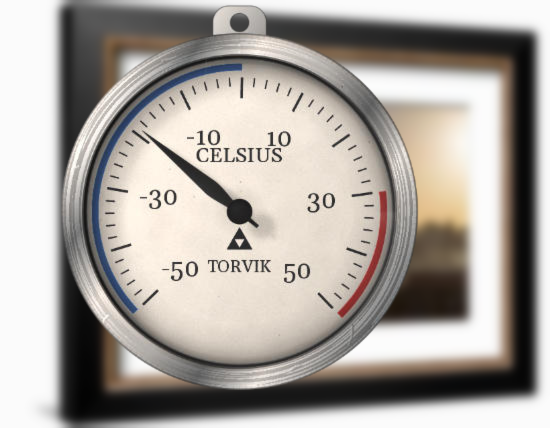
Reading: value=-19 unit=°C
